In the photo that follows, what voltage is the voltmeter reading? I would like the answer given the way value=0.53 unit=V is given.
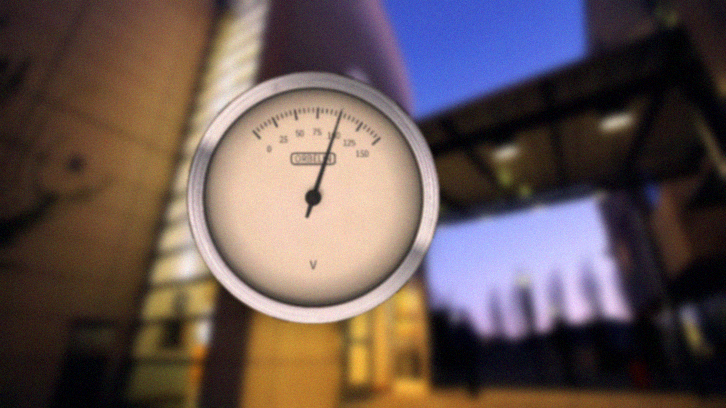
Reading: value=100 unit=V
